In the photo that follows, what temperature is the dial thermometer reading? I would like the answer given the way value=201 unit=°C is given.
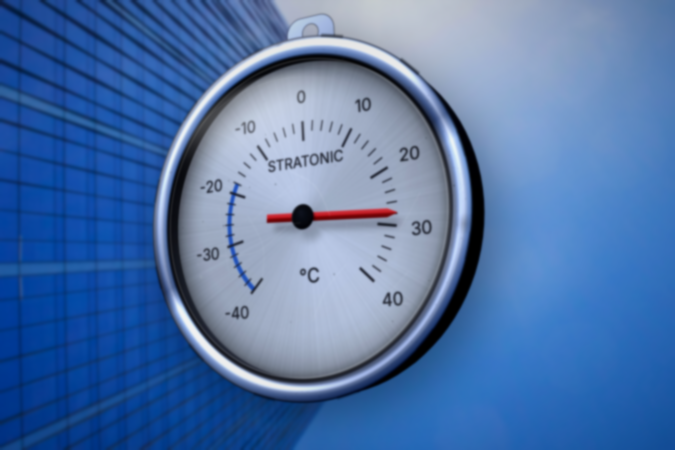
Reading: value=28 unit=°C
